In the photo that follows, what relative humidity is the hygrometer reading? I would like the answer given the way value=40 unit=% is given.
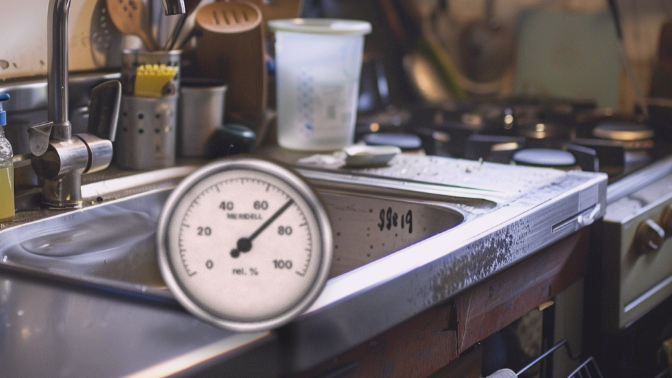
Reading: value=70 unit=%
